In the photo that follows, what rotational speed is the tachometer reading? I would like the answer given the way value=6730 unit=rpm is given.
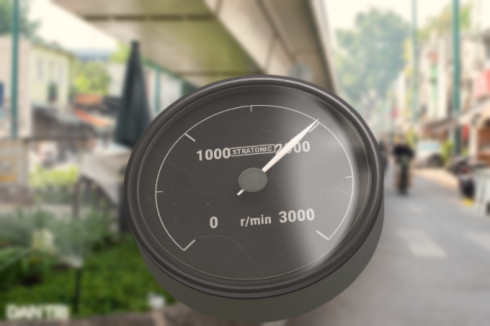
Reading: value=2000 unit=rpm
